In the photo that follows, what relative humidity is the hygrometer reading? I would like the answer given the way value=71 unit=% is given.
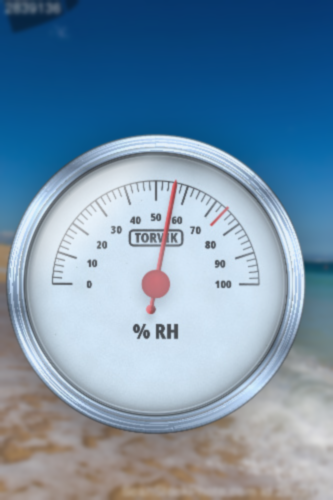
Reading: value=56 unit=%
